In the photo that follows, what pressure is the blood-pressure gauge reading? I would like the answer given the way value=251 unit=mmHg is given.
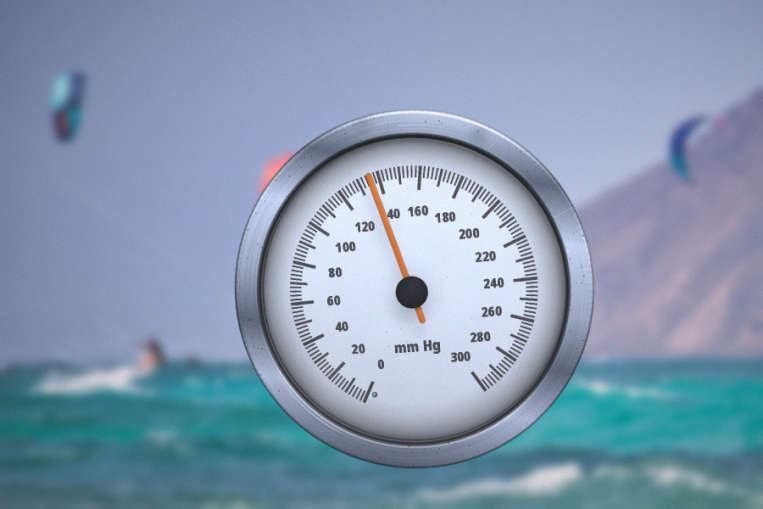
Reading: value=136 unit=mmHg
